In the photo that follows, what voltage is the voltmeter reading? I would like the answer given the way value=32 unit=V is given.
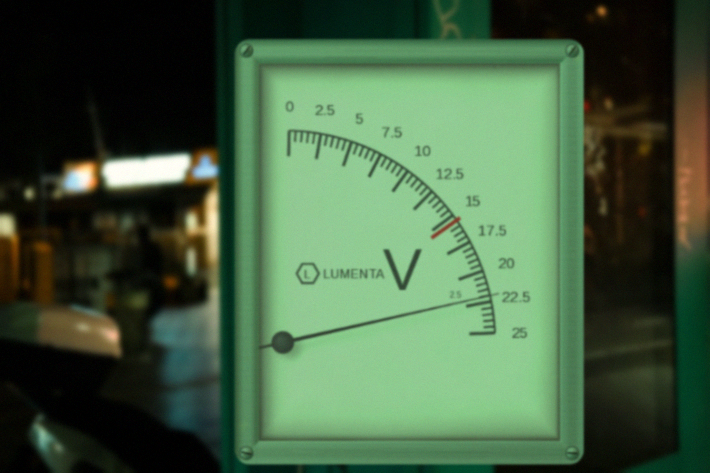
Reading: value=22 unit=V
